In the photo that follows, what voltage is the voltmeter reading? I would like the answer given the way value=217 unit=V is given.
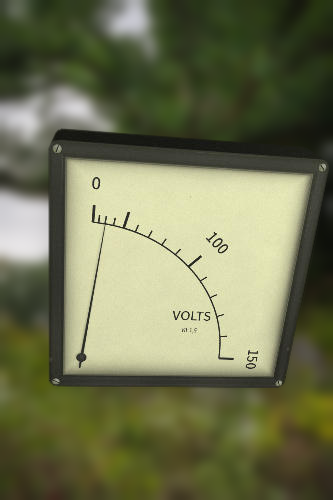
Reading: value=30 unit=V
